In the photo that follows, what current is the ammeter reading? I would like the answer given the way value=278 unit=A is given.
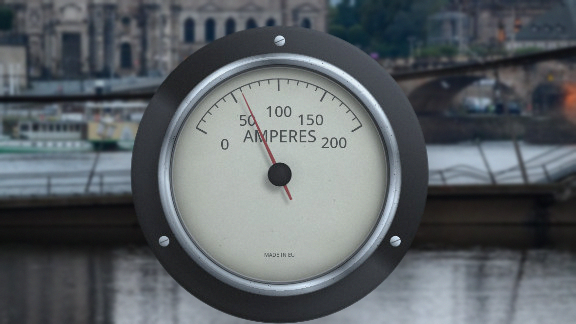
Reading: value=60 unit=A
